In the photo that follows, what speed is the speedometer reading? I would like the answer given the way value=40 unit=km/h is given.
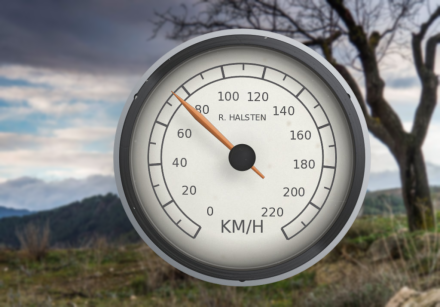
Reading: value=75 unit=km/h
